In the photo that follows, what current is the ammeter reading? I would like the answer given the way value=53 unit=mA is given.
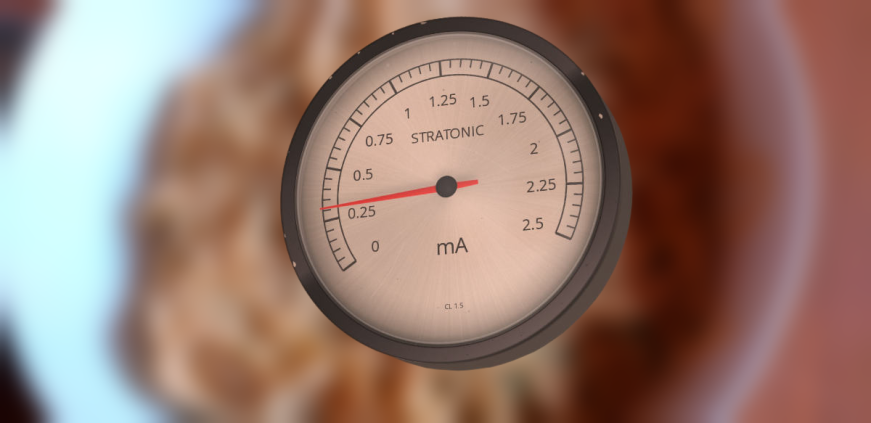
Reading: value=0.3 unit=mA
